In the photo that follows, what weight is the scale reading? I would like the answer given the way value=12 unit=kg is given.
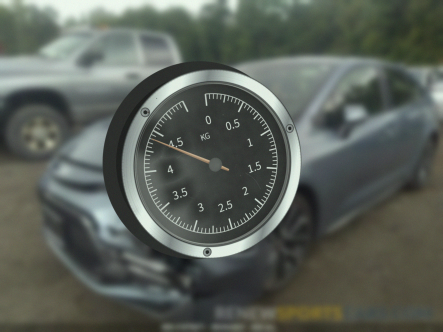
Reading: value=4.4 unit=kg
